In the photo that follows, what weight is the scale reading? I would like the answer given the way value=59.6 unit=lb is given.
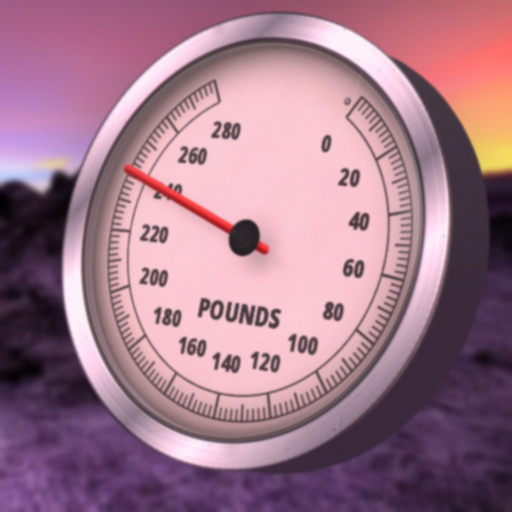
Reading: value=240 unit=lb
